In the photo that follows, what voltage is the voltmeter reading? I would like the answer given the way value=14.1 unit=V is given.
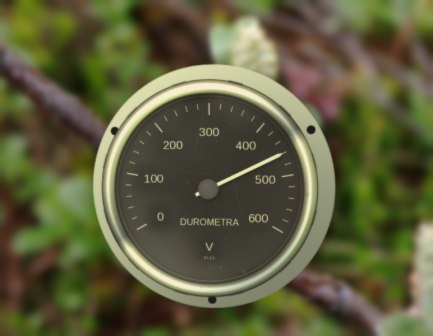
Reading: value=460 unit=V
